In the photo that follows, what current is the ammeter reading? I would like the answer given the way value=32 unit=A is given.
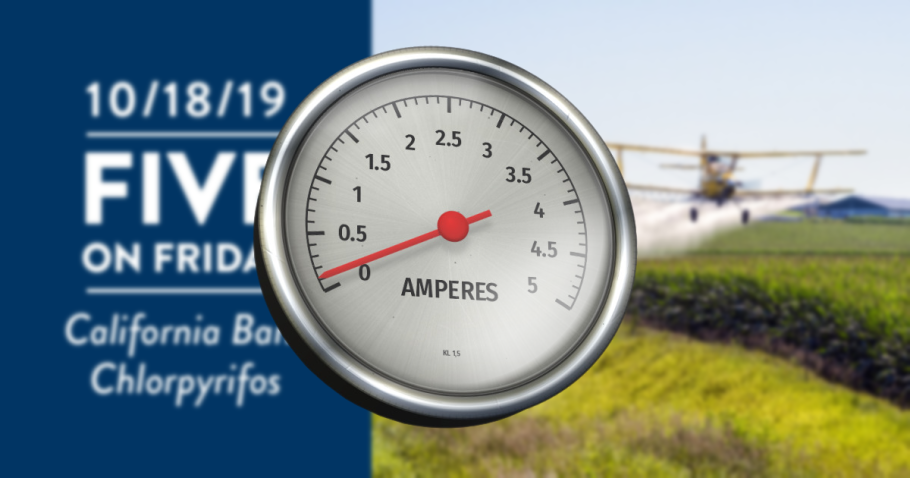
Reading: value=0.1 unit=A
